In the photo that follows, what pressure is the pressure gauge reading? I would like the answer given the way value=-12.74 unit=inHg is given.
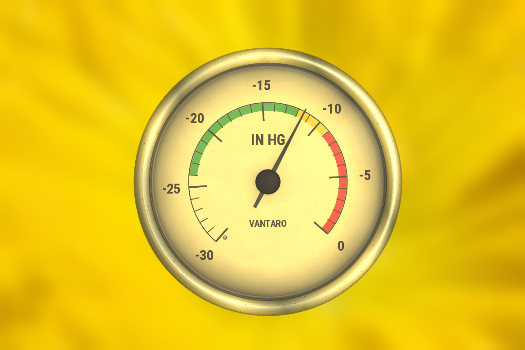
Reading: value=-11.5 unit=inHg
